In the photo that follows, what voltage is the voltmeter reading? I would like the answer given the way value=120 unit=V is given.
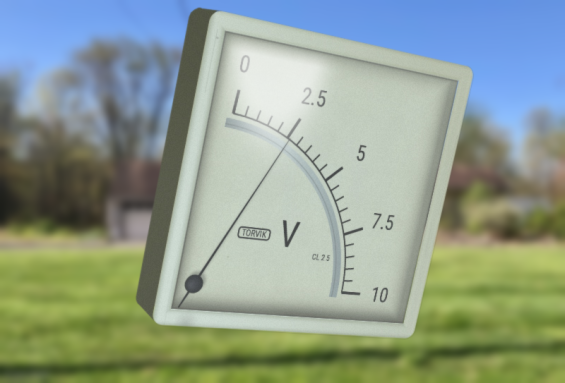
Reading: value=2.5 unit=V
